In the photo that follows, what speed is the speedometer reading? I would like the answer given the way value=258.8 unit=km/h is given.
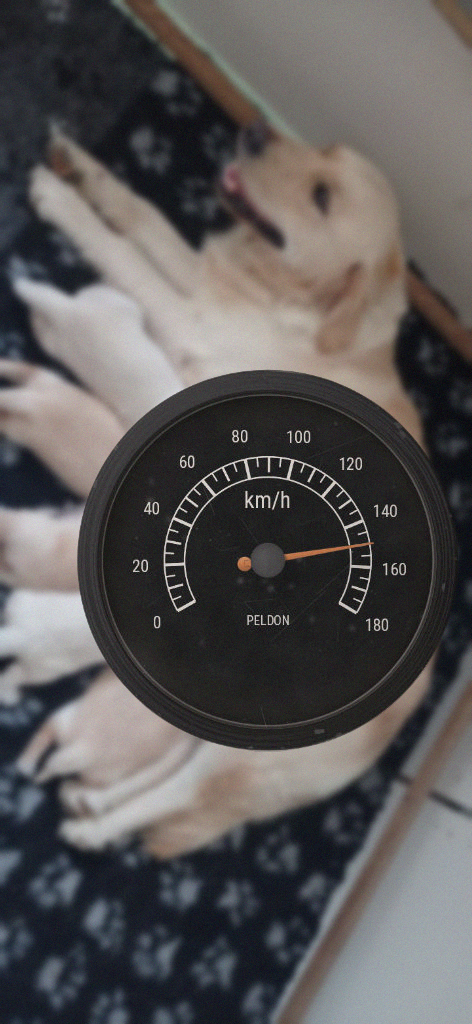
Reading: value=150 unit=km/h
